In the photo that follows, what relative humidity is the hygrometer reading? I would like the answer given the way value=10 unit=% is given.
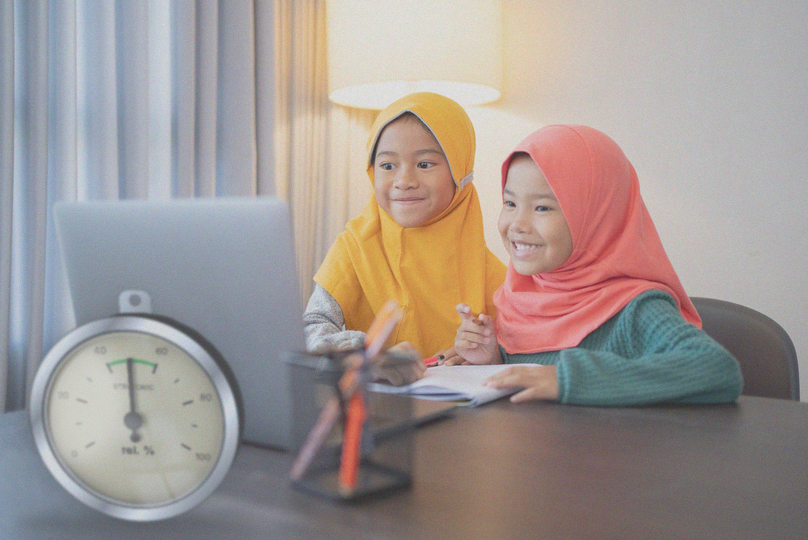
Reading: value=50 unit=%
